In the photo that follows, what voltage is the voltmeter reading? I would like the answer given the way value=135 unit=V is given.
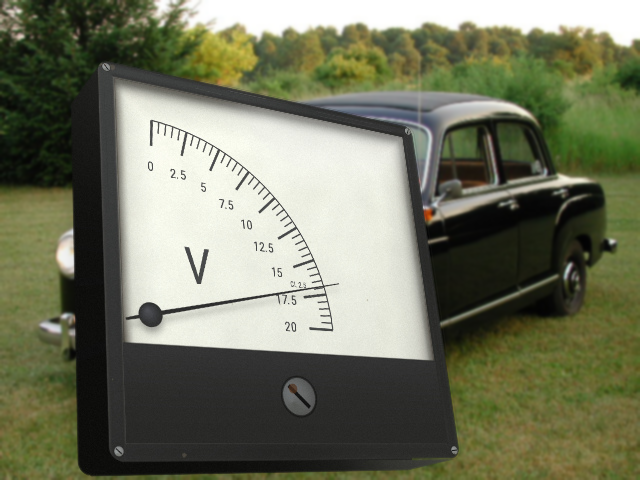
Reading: value=17 unit=V
